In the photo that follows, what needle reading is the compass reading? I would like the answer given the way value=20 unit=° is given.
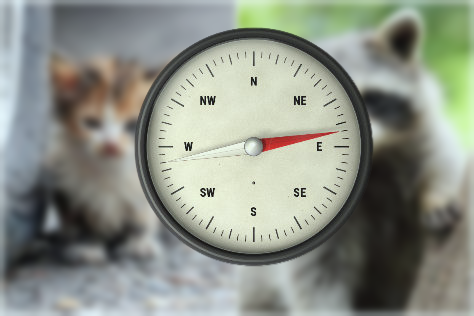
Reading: value=80 unit=°
